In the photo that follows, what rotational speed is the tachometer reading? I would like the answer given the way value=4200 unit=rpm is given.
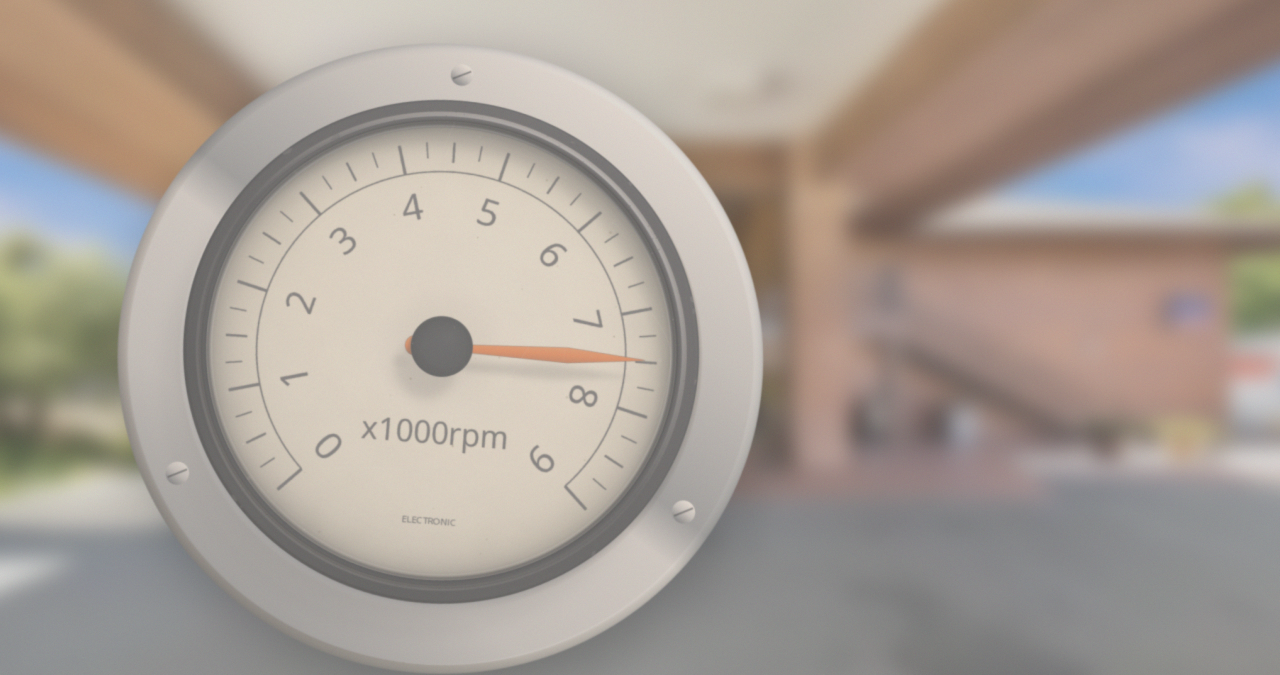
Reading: value=7500 unit=rpm
